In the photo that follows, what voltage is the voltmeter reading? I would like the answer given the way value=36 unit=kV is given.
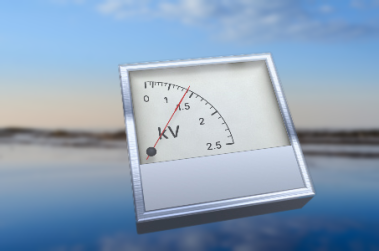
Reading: value=1.4 unit=kV
